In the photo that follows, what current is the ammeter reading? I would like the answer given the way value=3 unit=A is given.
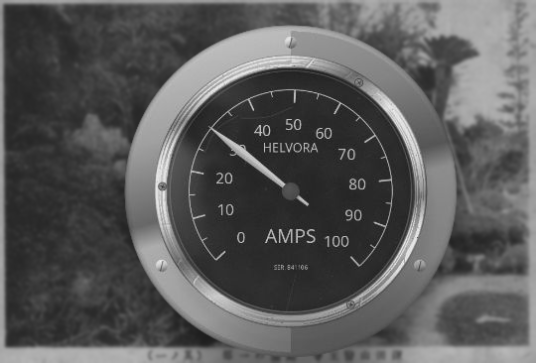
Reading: value=30 unit=A
